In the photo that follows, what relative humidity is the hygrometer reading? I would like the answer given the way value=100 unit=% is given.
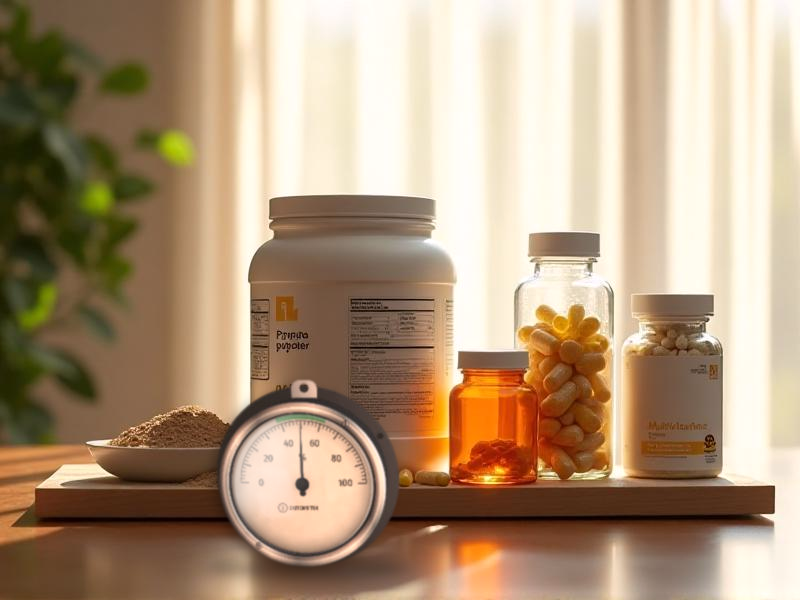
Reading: value=50 unit=%
